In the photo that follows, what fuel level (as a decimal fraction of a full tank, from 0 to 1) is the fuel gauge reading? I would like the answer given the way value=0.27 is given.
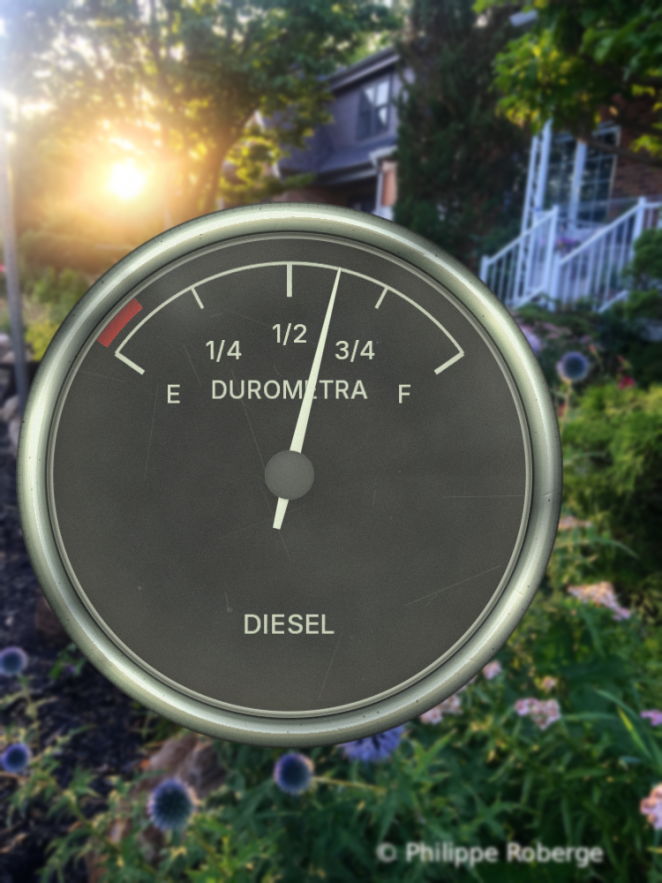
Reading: value=0.625
